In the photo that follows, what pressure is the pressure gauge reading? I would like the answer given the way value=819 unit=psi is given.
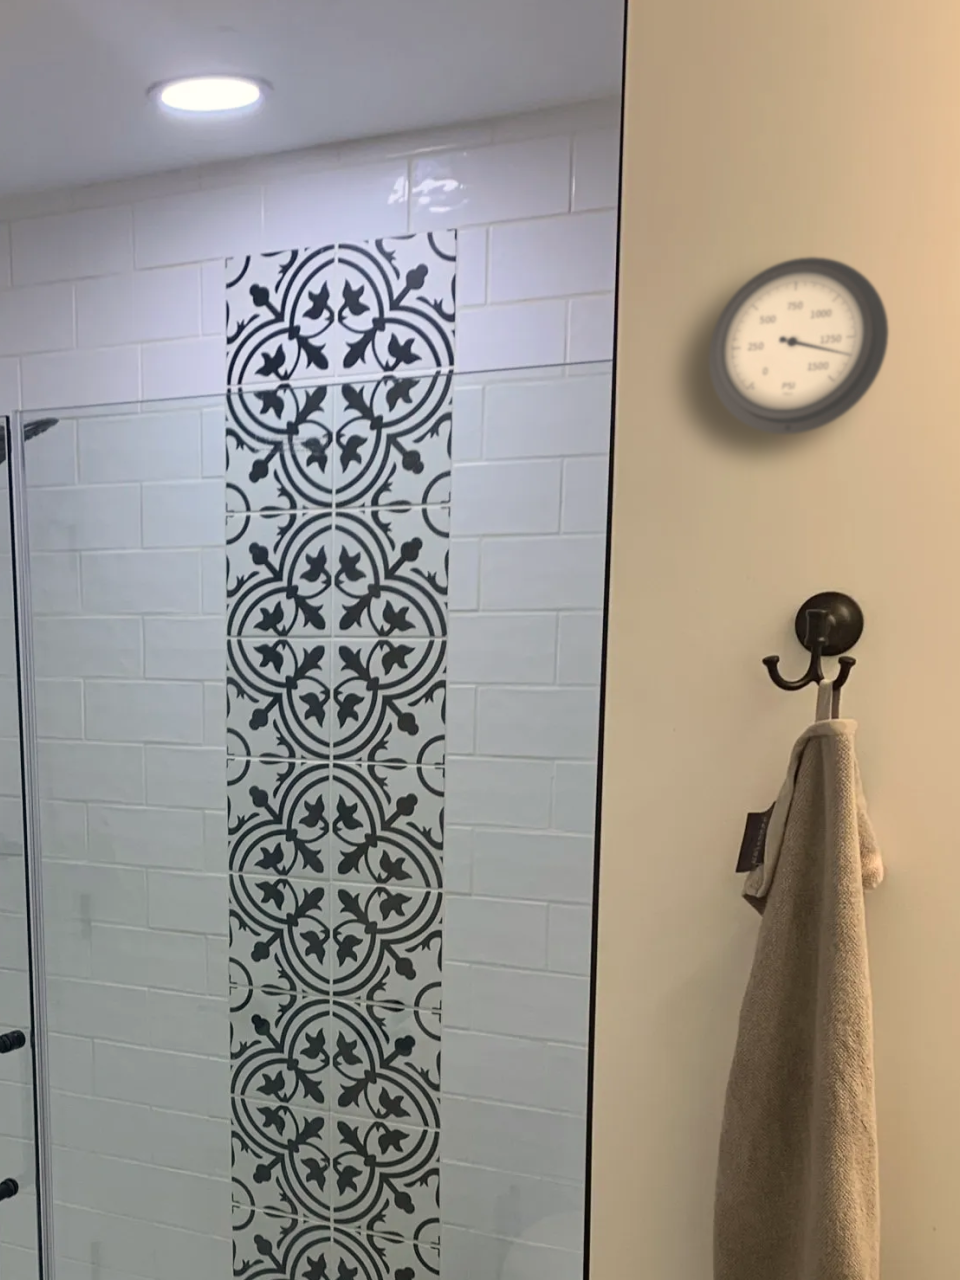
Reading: value=1350 unit=psi
